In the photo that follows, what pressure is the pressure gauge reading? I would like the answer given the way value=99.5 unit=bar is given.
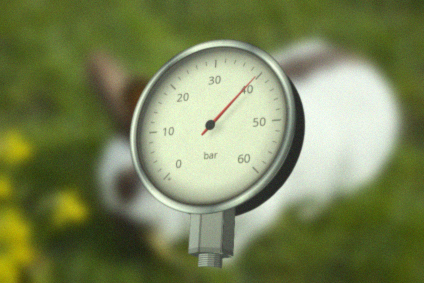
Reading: value=40 unit=bar
